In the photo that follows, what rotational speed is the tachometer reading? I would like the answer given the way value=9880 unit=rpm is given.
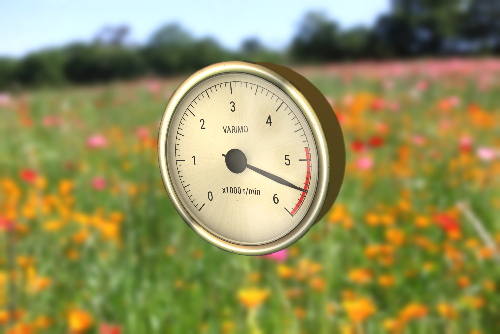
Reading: value=5500 unit=rpm
